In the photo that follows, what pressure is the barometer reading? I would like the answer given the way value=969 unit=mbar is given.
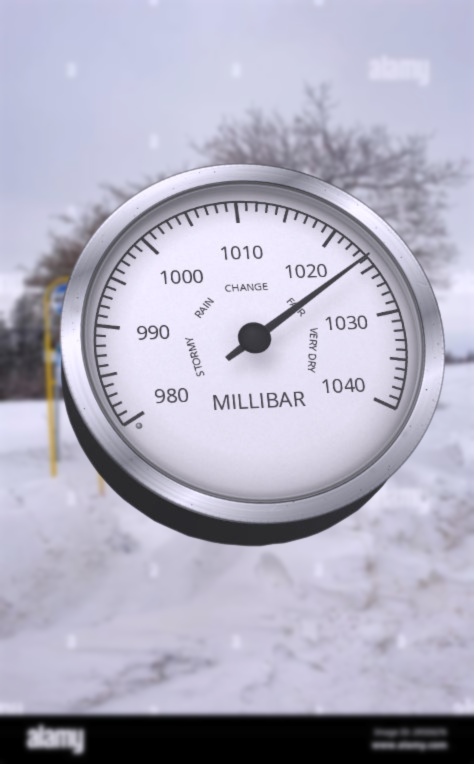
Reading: value=1024 unit=mbar
